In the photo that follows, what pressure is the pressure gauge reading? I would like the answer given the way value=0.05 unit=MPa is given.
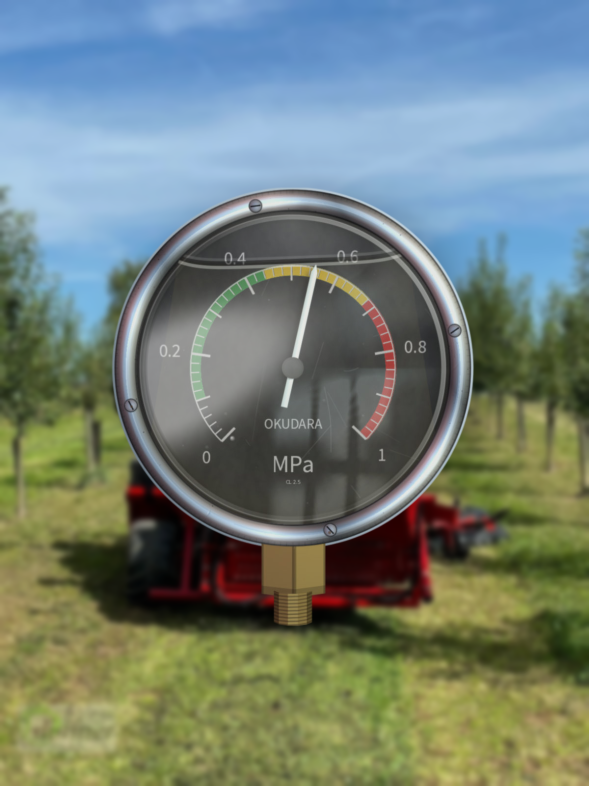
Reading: value=0.55 unit=MPa
